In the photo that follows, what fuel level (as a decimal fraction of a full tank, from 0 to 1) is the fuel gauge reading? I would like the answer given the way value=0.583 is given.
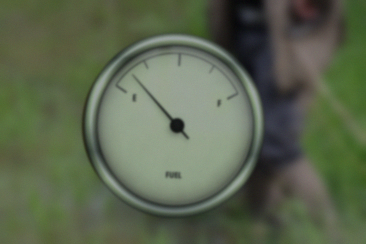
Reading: value=0.125
